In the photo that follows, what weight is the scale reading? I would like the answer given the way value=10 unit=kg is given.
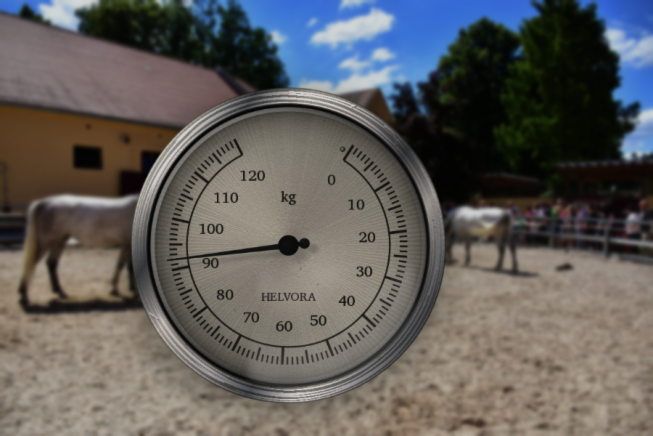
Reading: value=92 unit=kg
